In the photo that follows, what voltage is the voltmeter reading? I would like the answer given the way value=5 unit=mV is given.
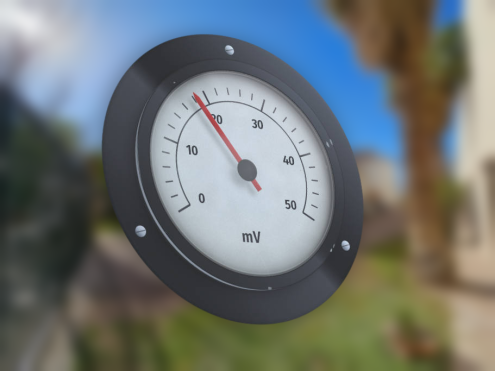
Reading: value=18 unit=mV
